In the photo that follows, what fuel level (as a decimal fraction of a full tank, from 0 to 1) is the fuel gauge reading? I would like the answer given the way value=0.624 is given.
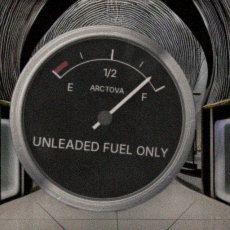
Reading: value=0.875
